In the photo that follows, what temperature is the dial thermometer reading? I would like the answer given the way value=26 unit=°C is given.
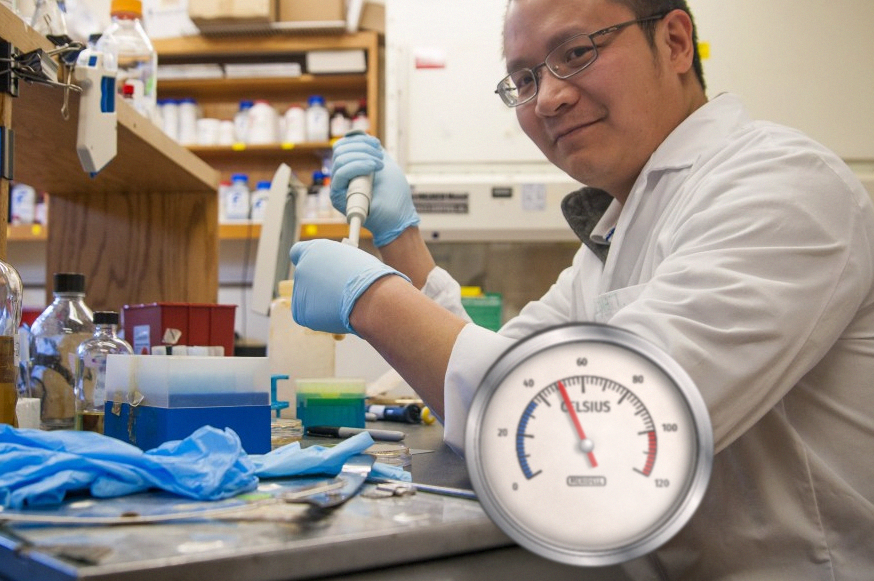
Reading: value=50 unit=°C
